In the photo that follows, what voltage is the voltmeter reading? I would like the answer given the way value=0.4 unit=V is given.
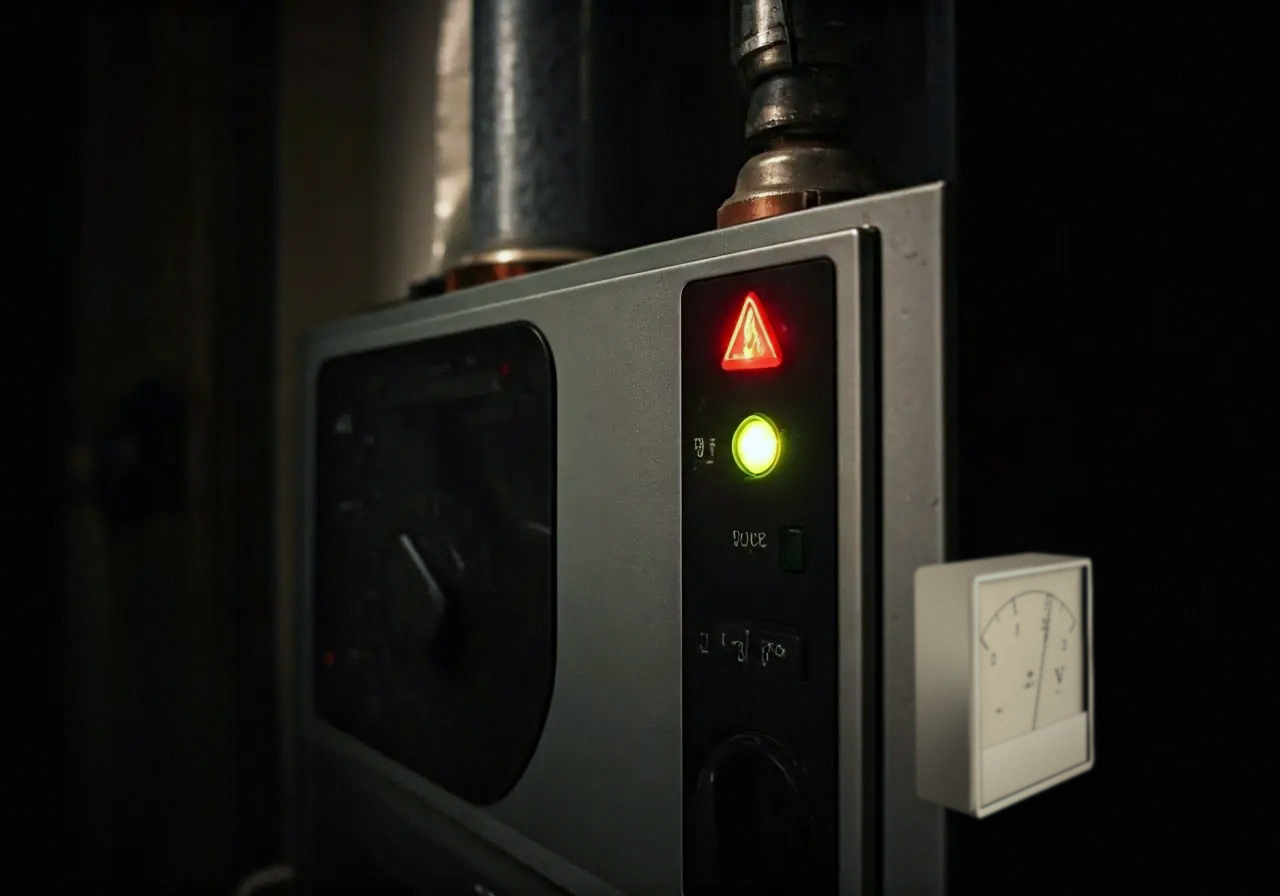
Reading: value=2 unit=V
